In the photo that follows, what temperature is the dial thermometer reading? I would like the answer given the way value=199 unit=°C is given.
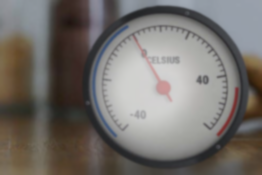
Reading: value=0 unit=°C
